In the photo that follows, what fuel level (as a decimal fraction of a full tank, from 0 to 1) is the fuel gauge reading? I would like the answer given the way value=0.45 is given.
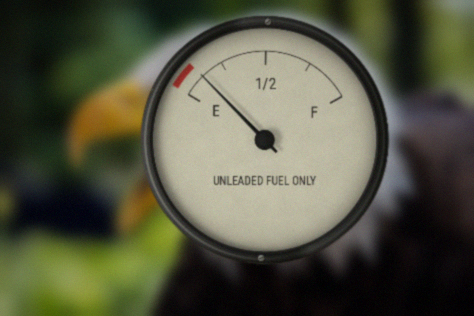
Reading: value=0.125
